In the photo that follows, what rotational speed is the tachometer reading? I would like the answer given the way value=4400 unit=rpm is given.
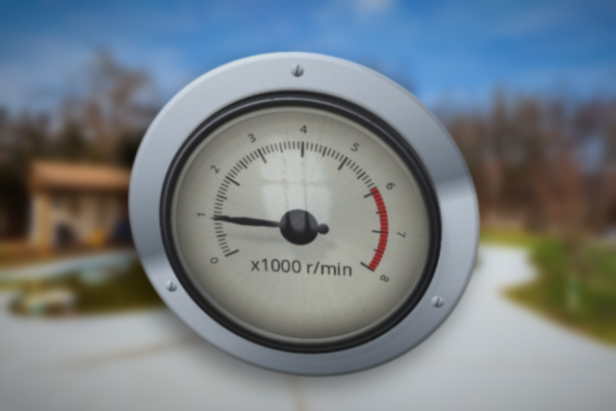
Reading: value=1000 unit=rpm
